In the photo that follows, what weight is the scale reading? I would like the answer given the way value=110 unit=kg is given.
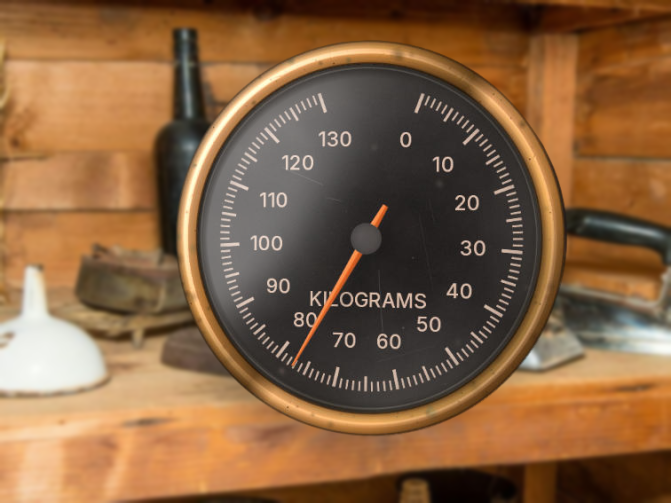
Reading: value=77 unit=kg
